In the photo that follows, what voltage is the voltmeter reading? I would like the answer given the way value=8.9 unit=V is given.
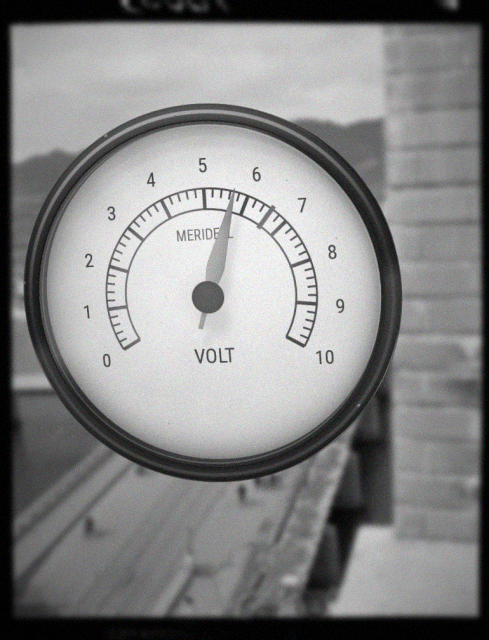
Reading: value=5.7 unit=V
